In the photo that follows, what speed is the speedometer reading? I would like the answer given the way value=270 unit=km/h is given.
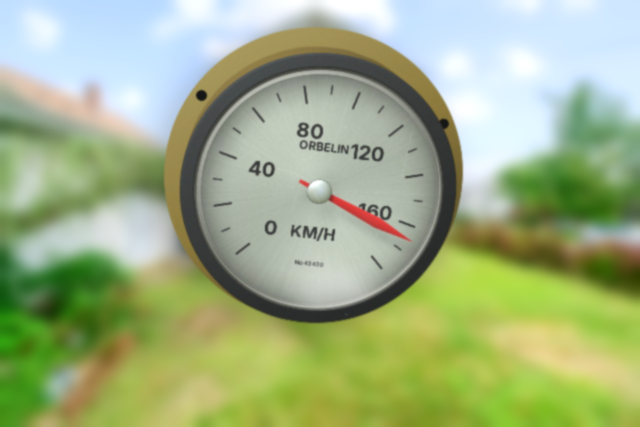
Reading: value=165 unit=km/h
